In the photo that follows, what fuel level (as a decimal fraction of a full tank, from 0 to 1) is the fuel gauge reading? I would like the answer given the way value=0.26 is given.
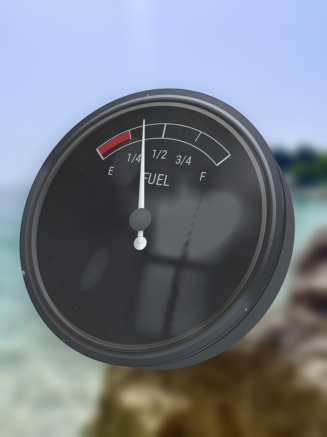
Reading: value=0.375
